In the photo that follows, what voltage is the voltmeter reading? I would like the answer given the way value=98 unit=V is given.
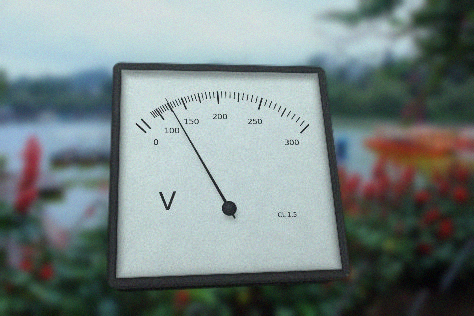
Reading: value=125 unit=V
